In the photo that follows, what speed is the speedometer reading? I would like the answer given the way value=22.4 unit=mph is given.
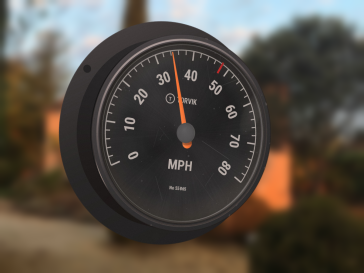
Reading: value=34 unit=mph
